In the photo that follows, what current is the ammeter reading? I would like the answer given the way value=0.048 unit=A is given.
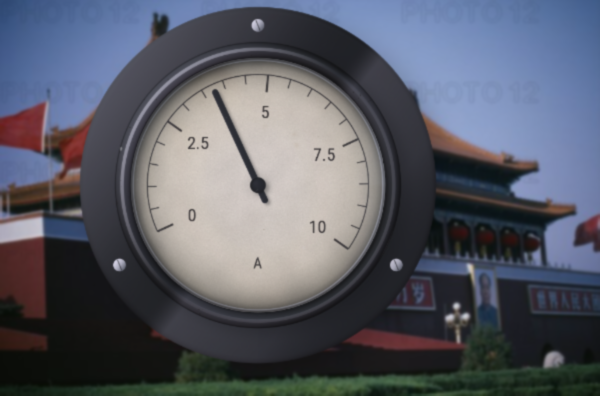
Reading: value=3.75 unit=A
